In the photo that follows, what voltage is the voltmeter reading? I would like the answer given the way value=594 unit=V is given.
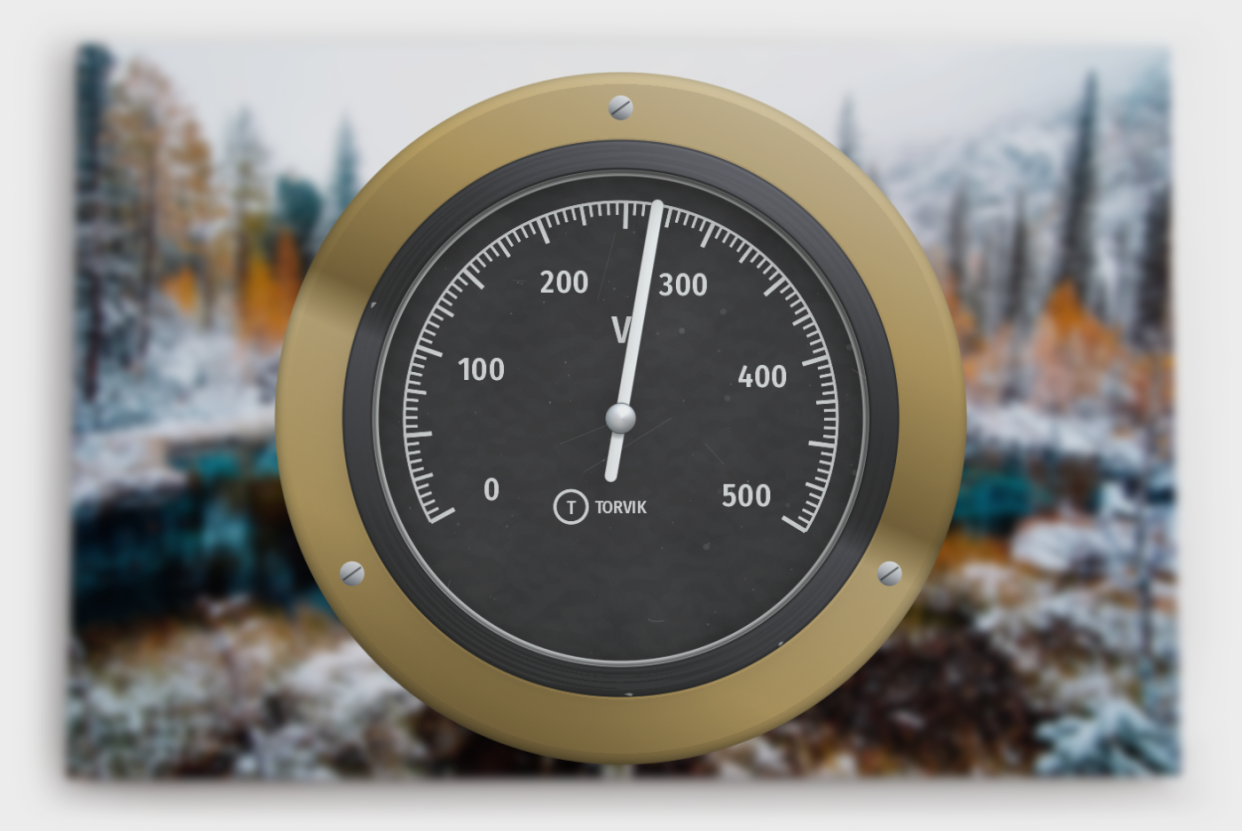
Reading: value=267.5 unit=V
